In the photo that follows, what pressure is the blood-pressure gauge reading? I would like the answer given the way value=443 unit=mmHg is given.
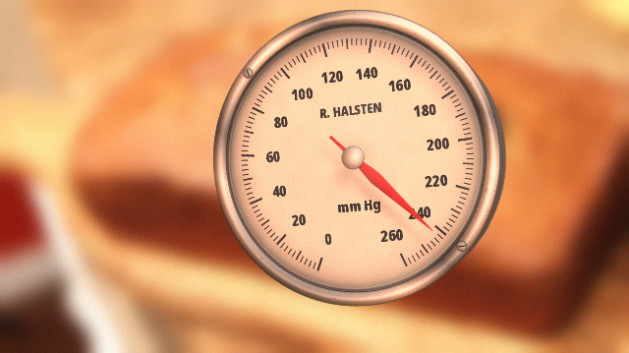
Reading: value=242 unit=mmHg
